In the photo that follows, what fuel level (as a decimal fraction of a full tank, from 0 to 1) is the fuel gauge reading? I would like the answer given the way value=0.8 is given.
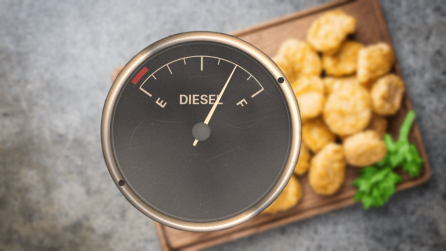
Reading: value=0.75
